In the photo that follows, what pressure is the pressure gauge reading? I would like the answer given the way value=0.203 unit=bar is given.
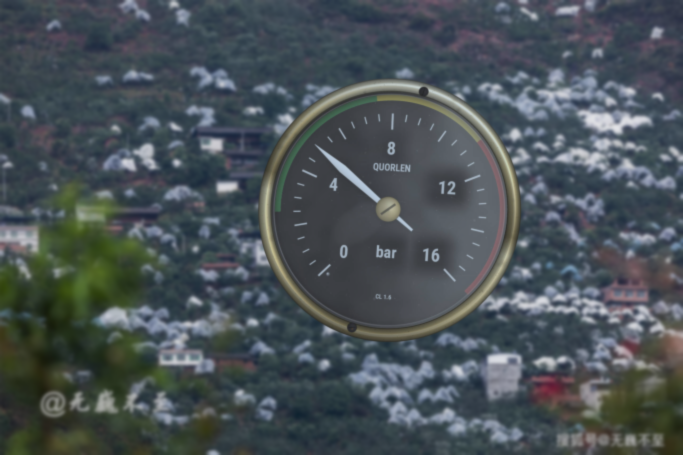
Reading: value=5 unit=bar
